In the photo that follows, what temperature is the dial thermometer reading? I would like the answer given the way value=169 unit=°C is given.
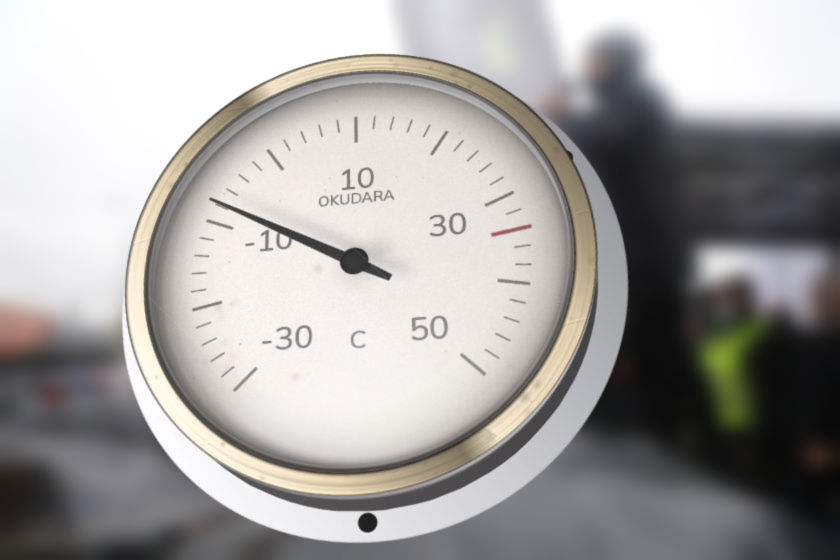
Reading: value=-8 unit=°C
